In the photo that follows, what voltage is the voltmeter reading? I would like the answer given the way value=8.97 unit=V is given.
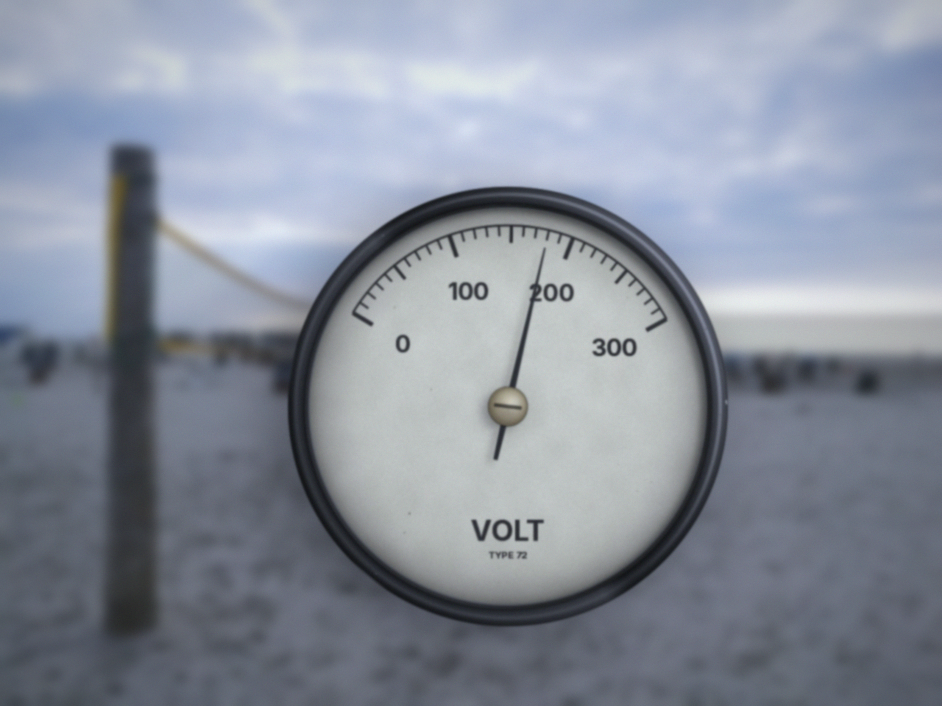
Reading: value=180 unit=V
